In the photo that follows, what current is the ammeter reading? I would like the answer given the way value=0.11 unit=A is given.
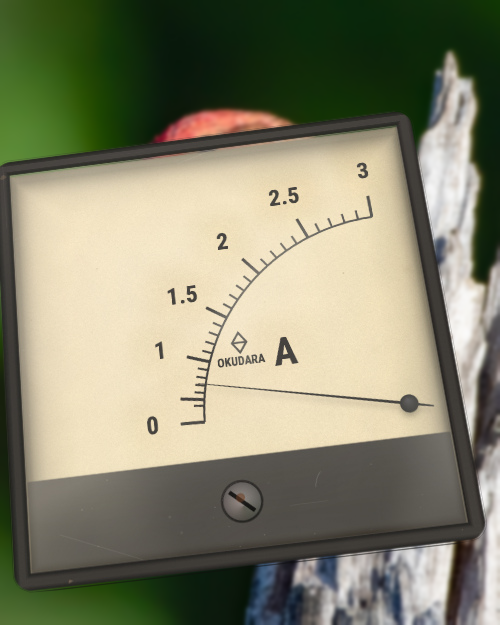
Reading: value=0.7 unit=A
